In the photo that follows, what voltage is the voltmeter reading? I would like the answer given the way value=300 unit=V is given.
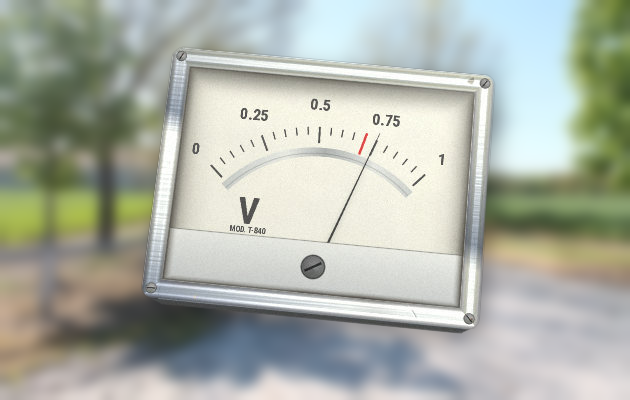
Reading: value=0.75 unit=V
